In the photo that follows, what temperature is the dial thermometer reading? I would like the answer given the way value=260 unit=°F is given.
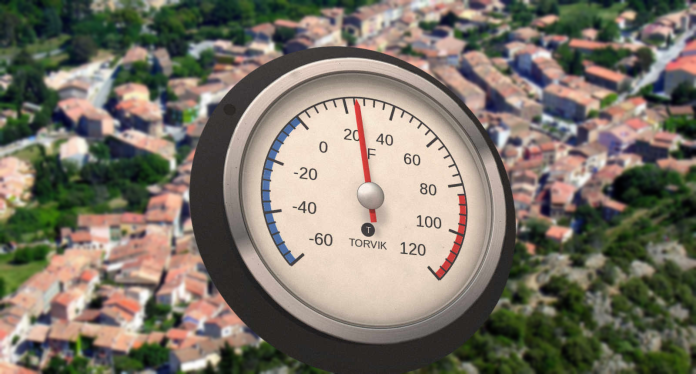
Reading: value=24 unit=°F
